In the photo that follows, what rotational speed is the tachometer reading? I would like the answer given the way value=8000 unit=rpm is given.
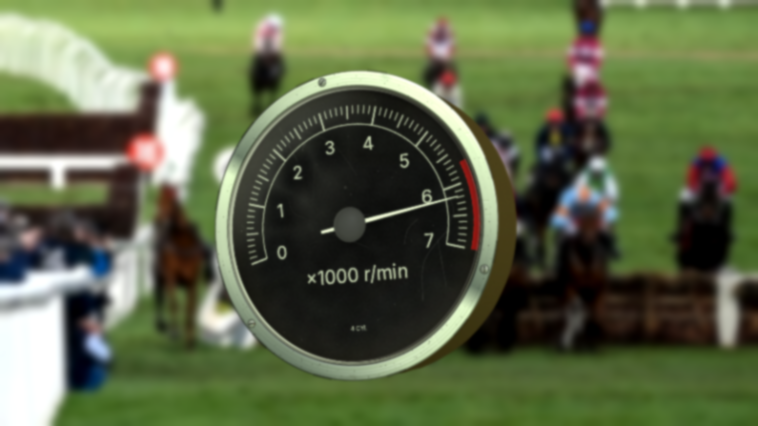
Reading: value=6200 unit=rpm
